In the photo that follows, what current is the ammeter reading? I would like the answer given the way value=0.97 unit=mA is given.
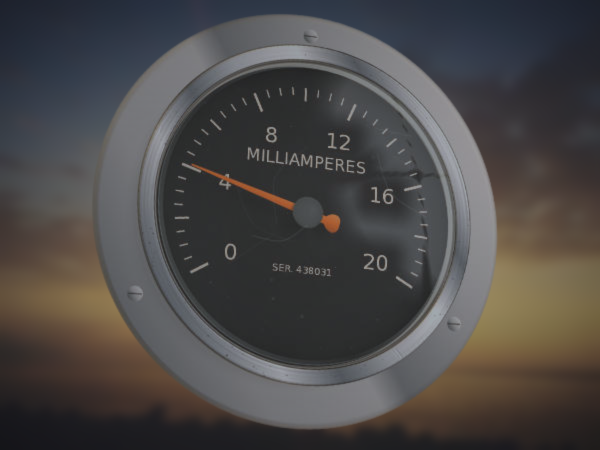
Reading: value=4 unit=mA
